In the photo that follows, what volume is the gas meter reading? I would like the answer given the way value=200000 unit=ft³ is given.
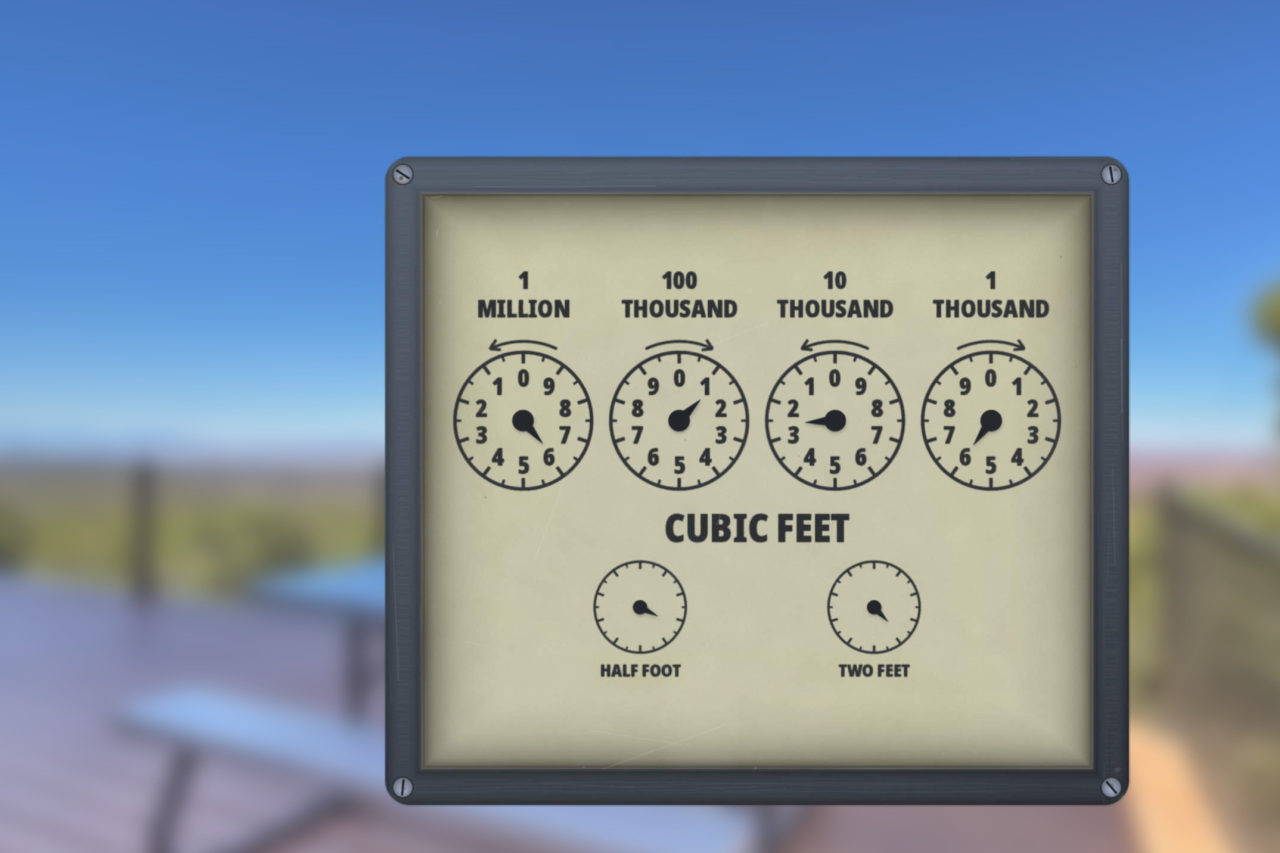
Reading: value=612600 unit=ft³
